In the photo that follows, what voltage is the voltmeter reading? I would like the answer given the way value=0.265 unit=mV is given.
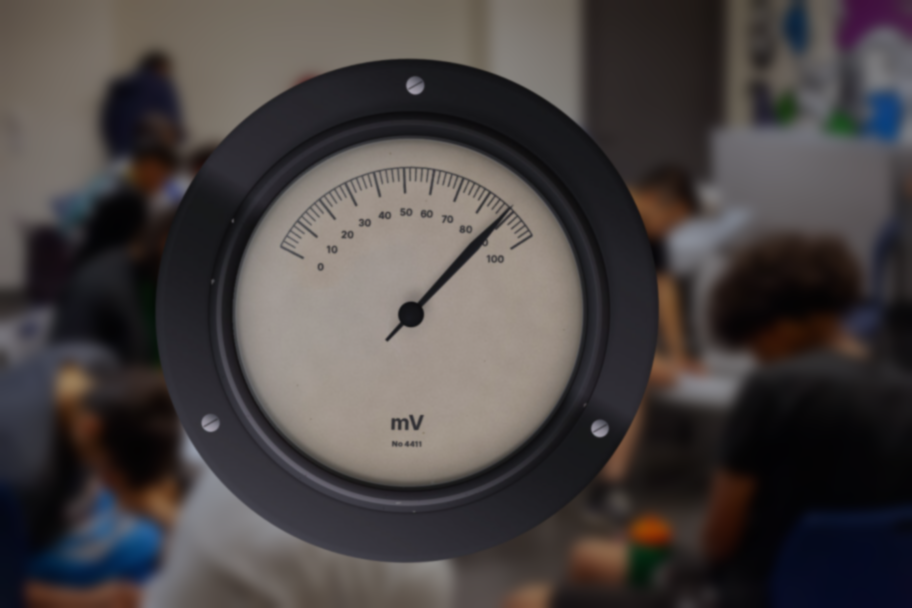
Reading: value=88 unit=mV
